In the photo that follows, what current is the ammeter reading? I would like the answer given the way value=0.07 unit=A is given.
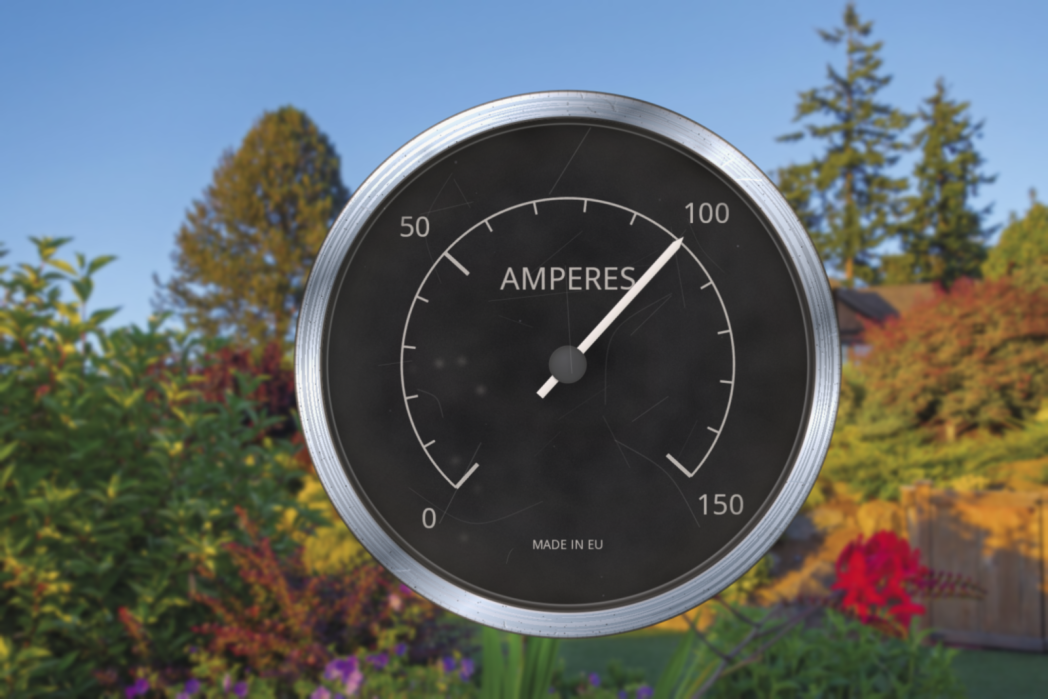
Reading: value=100 unit=A
